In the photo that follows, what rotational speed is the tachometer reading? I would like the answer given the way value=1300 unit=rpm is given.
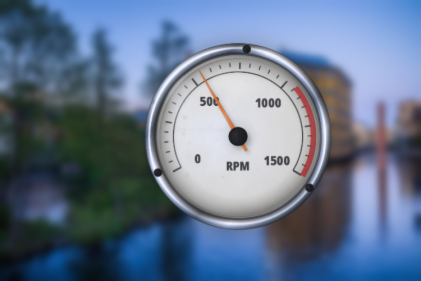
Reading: value=550 unit=rpm
